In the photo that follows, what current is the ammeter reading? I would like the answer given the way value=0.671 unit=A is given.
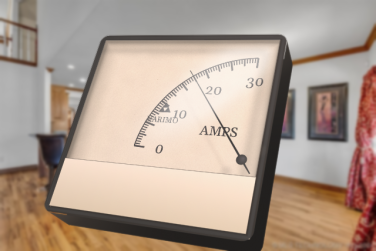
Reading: value=17.5 unit=A
